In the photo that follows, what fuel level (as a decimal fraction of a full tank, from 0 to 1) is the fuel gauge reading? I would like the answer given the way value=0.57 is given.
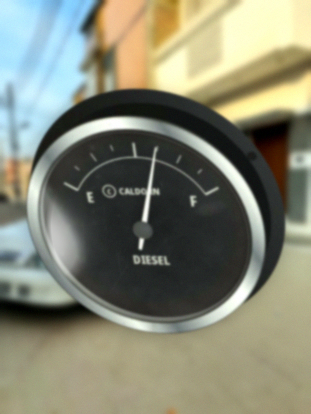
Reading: value=0.625
